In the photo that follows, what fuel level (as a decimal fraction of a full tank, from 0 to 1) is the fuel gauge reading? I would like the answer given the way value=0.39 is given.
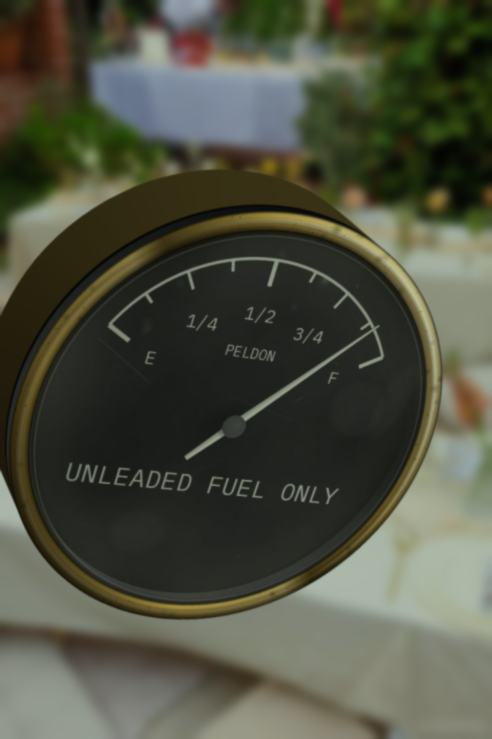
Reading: value=0.875
